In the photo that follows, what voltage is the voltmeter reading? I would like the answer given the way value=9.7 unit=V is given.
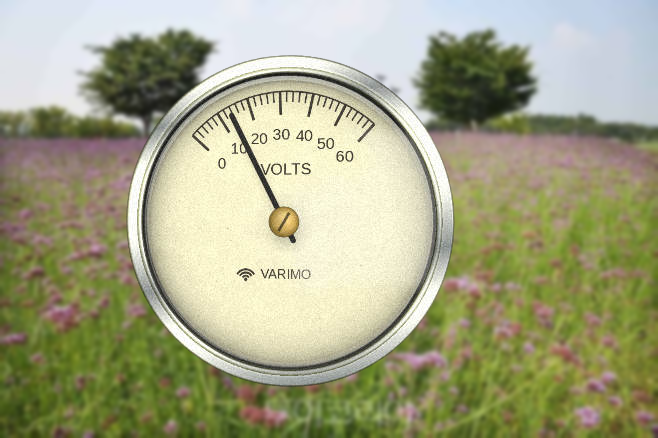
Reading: value=14 unit=V
